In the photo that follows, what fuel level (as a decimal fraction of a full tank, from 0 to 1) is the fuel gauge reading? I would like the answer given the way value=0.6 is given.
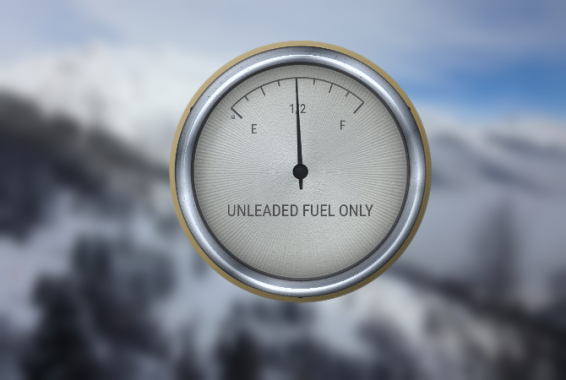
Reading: value=0.5
